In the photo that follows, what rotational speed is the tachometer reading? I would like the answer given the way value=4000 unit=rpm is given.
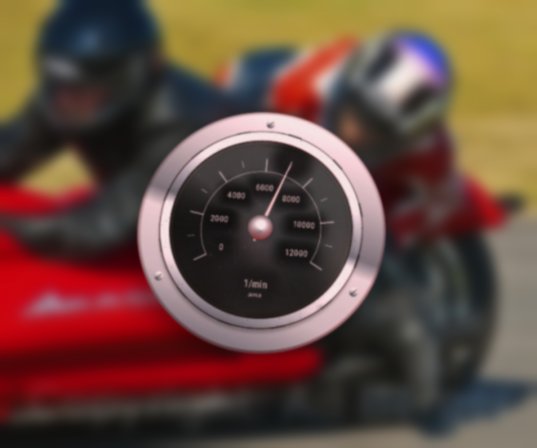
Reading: value=7000 unit=rpm
